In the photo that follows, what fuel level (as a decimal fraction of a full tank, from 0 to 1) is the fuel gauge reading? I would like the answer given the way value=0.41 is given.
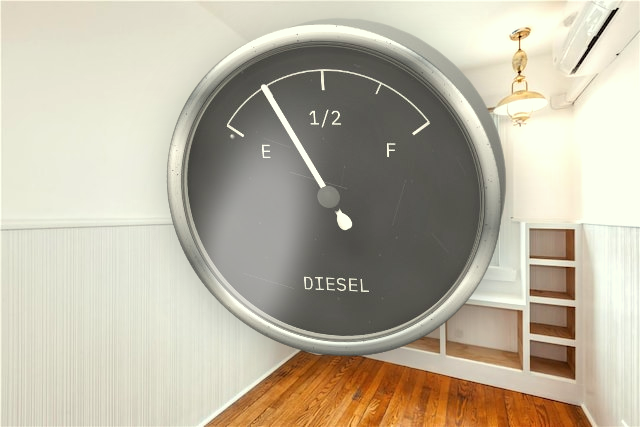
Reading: value=0.25
